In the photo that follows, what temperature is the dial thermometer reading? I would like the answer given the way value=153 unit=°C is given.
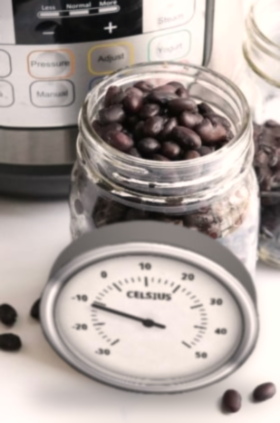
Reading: value=-10 unit=°C
